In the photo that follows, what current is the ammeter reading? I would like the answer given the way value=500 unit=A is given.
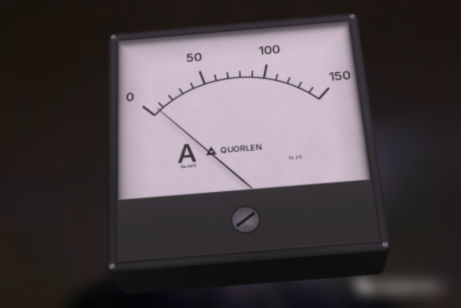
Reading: value=5 unit=A
